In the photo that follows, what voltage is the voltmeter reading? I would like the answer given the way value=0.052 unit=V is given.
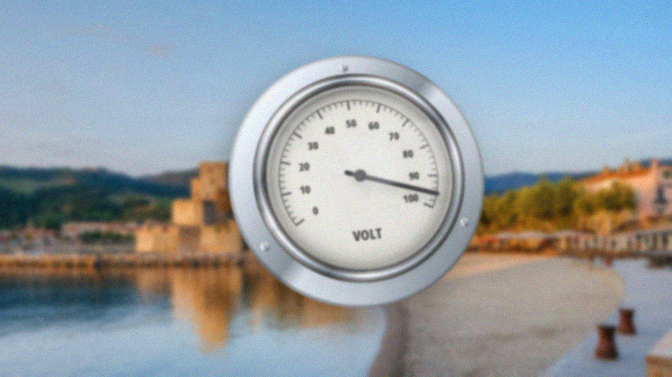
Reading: value=96 unit=V
